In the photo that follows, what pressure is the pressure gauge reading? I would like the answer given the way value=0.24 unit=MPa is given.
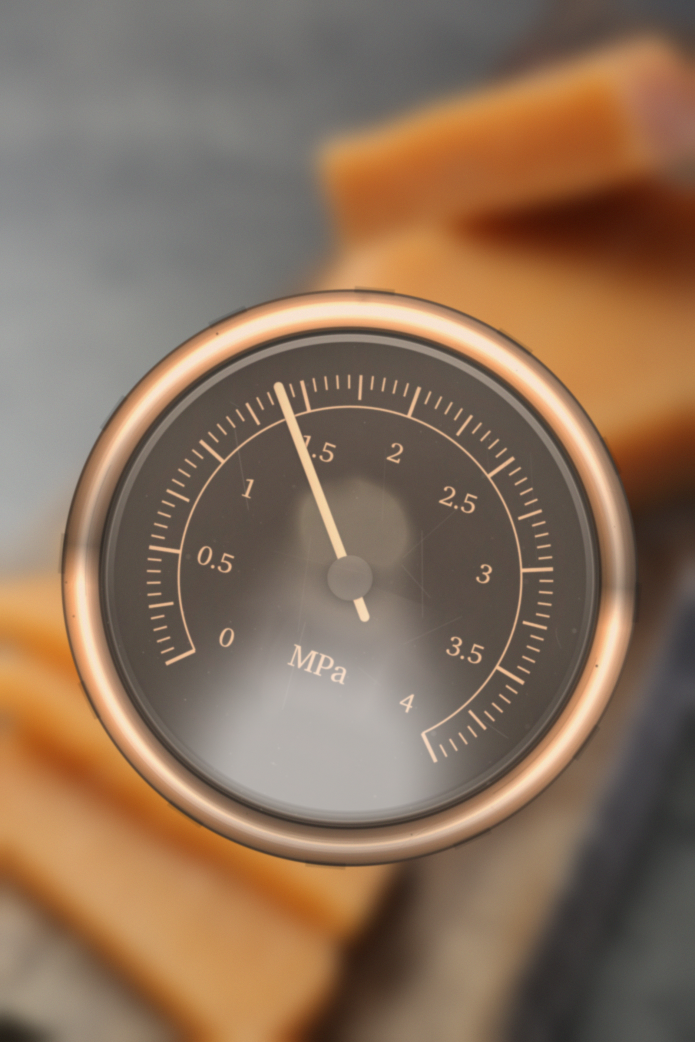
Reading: value=1.4 unit=MPa
